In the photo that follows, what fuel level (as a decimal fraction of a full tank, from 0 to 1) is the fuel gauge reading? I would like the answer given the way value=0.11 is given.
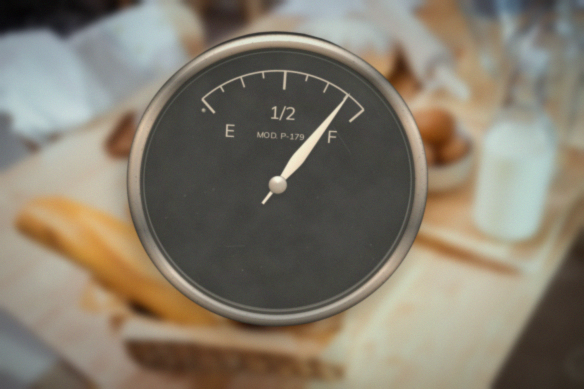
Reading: value=0.875
